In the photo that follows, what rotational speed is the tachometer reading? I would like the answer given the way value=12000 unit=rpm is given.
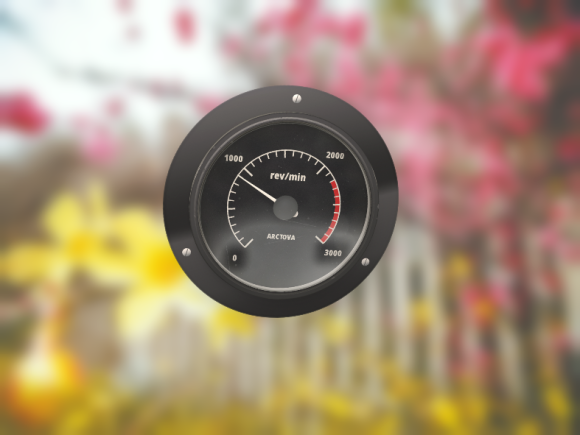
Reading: value=900 unit=rpm
